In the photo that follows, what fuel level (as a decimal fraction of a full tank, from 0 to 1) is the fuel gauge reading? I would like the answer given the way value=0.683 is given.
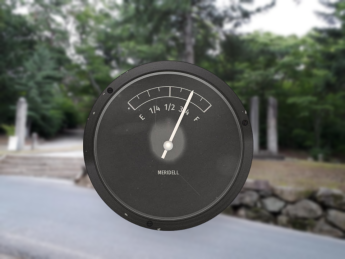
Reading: value=0.75
